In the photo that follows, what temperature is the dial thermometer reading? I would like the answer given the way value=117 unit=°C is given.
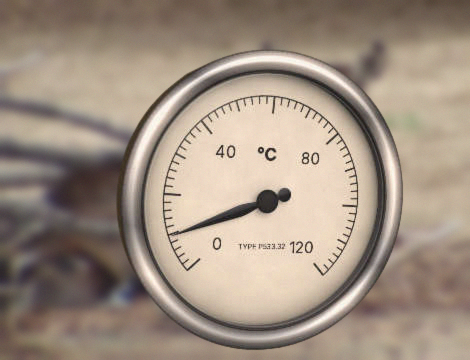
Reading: value=10 unit=°C
